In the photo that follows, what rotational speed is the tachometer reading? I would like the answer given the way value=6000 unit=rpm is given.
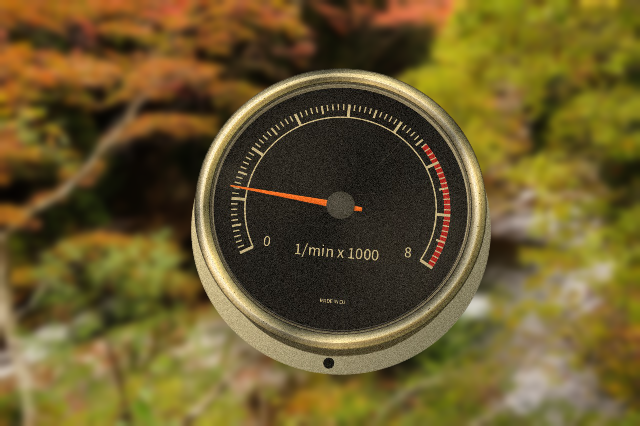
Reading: value=1200 unit=rpm
